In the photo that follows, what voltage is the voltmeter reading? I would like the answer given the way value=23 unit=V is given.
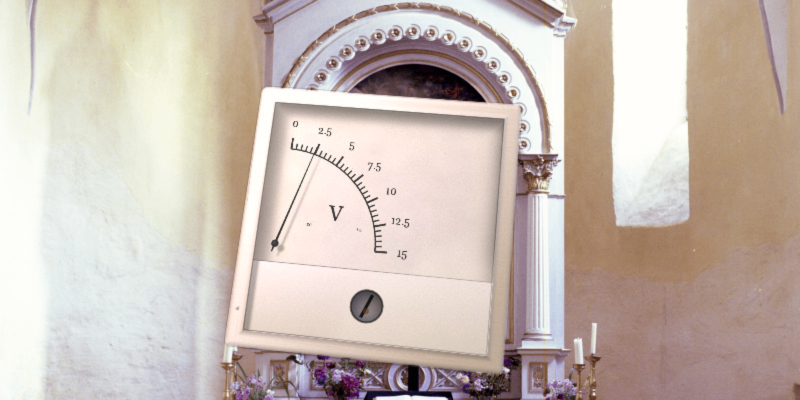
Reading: value=2.5 unit=V
